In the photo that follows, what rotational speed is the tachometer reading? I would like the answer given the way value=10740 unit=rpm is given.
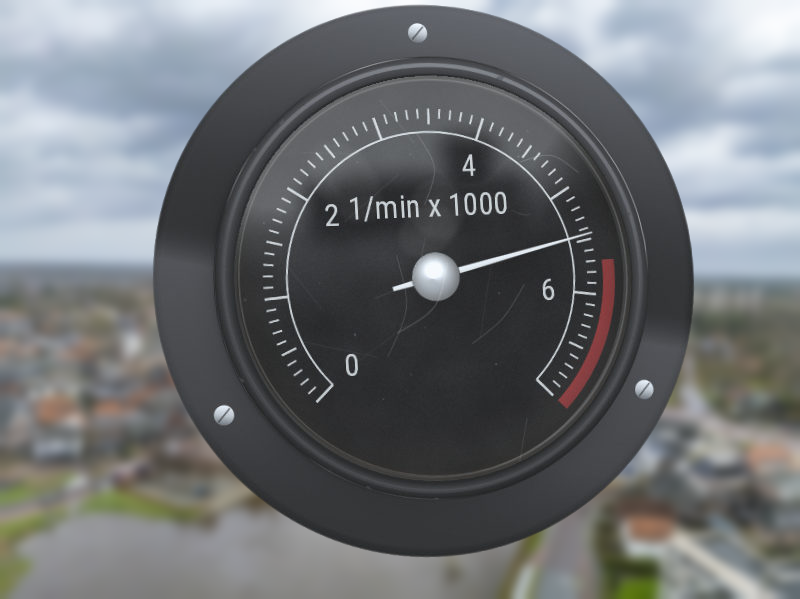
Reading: value=5450 unit=rpm
